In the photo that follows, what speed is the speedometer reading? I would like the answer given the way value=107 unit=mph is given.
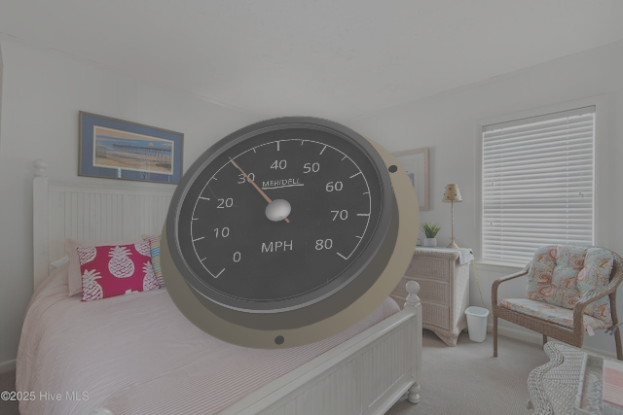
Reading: value=30 unit=mph
